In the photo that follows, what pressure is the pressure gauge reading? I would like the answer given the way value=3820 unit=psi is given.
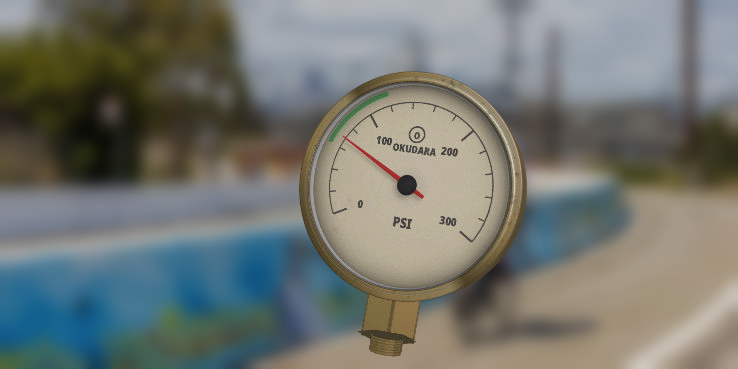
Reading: value=70 unit=psi
